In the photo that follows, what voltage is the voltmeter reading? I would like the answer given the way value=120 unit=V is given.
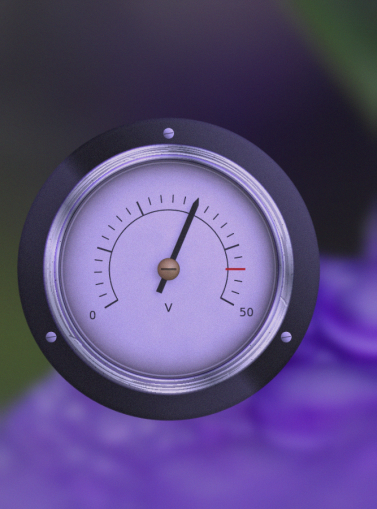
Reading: value=30 unit=V
